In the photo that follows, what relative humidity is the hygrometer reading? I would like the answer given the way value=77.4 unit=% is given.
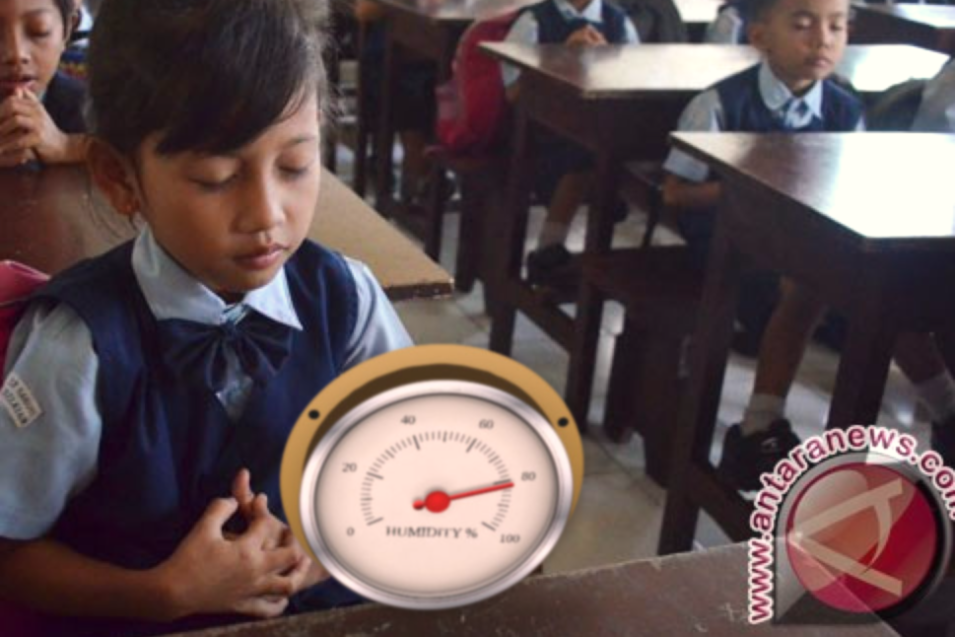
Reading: value=80 unit=%
